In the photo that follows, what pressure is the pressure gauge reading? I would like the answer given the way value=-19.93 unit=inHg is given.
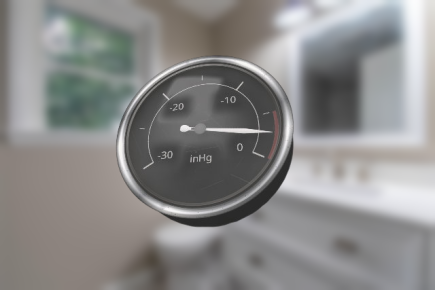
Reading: value=-2.5 unit=inHg
